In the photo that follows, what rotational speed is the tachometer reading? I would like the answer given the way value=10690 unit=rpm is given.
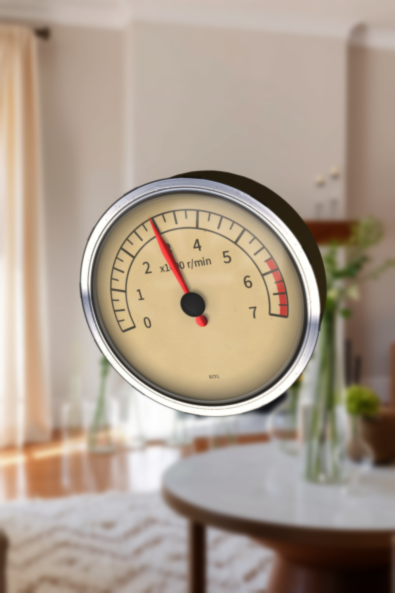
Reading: value=3000 unit=rpm
